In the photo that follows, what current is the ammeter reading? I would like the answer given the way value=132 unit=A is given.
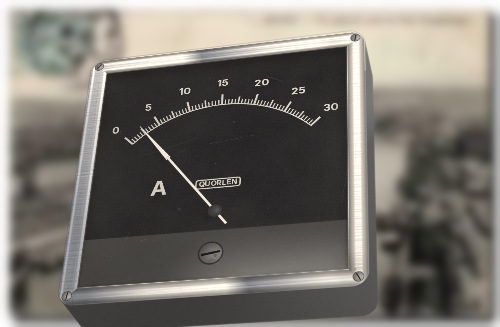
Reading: value=2.5 unit=A
